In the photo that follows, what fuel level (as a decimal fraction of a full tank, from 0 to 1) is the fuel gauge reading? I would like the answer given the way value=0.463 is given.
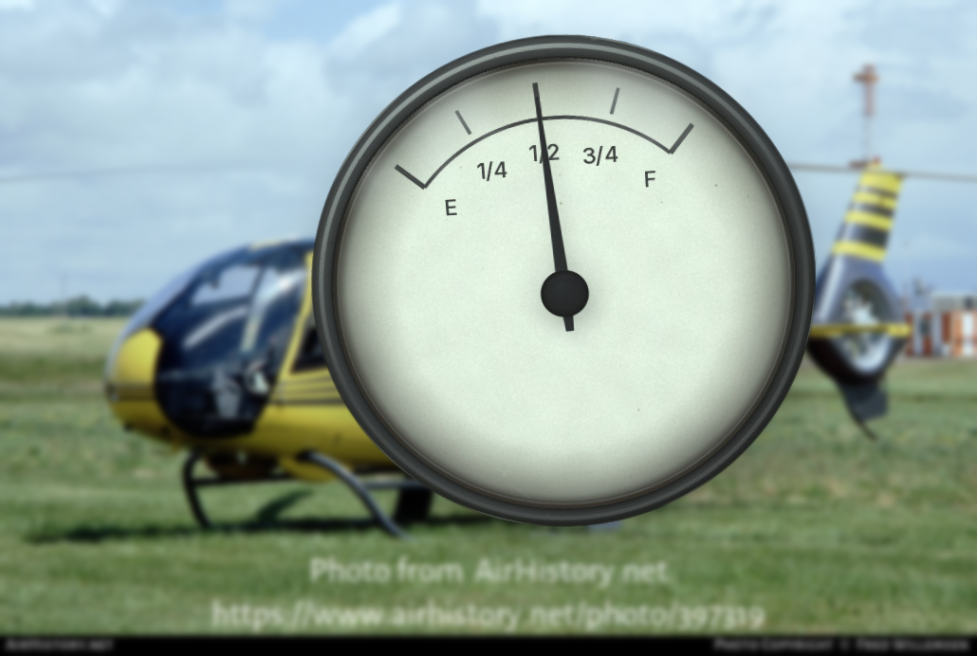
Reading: value=0.5
